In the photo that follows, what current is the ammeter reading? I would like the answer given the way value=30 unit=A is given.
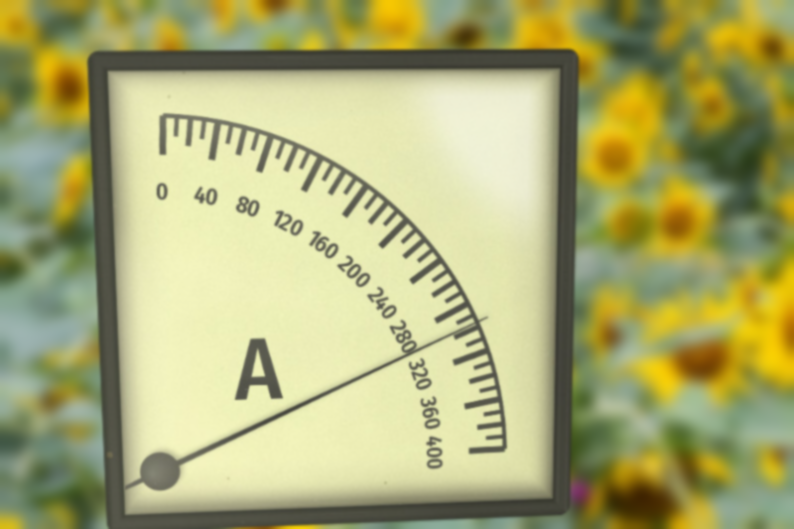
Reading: value=295 unit=A
